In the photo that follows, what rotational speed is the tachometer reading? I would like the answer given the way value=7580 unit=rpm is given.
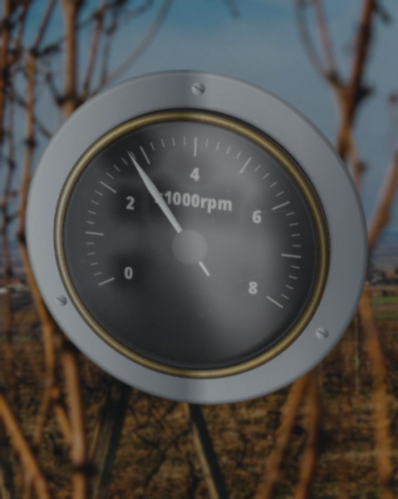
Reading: value=2800 unit=rpm
